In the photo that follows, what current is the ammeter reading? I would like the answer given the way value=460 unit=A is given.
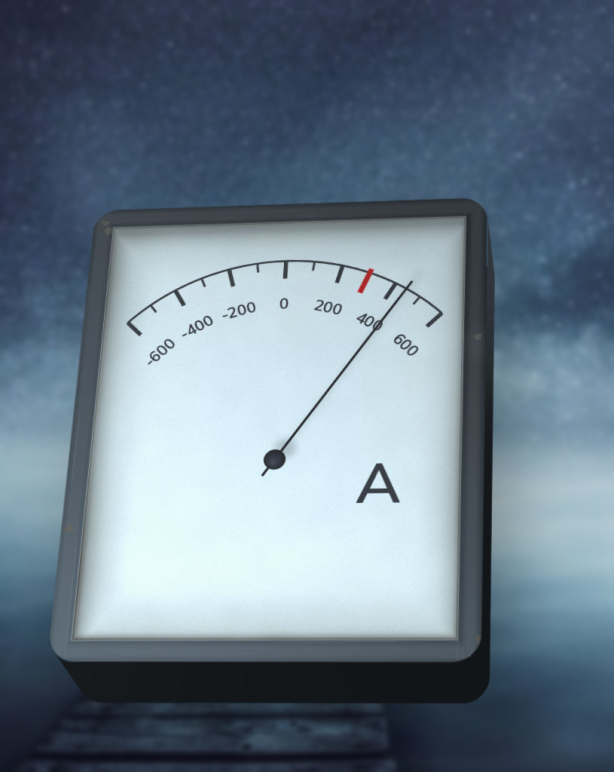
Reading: value=450 unit=A
